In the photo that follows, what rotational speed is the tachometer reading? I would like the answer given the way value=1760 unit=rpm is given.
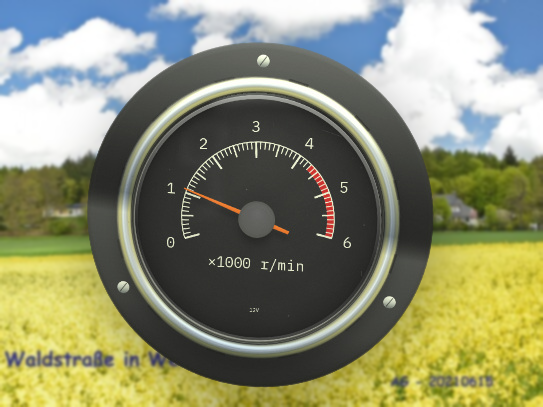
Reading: value=1100 unit=rpm
